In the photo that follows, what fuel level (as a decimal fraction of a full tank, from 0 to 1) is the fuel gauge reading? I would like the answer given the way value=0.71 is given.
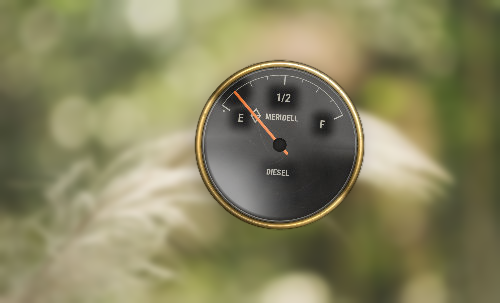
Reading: value=0.125
